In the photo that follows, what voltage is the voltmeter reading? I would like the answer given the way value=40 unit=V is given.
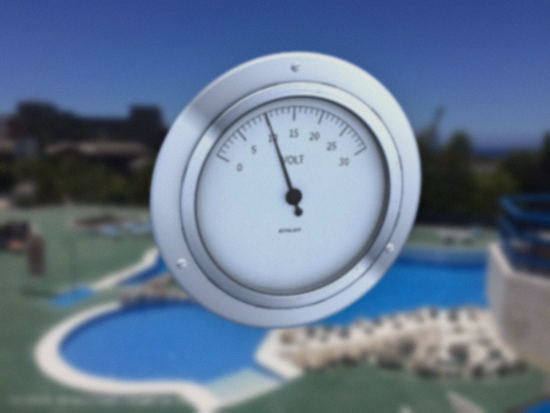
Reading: value=10 unit=V
